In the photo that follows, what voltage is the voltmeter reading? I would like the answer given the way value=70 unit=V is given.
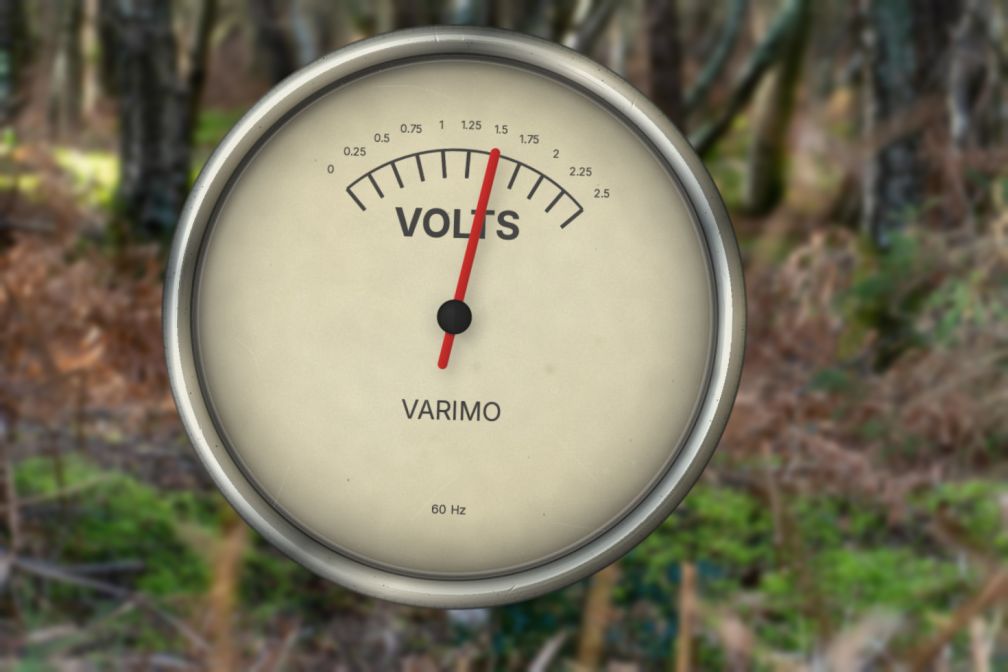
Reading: value=1.5 unit=V
